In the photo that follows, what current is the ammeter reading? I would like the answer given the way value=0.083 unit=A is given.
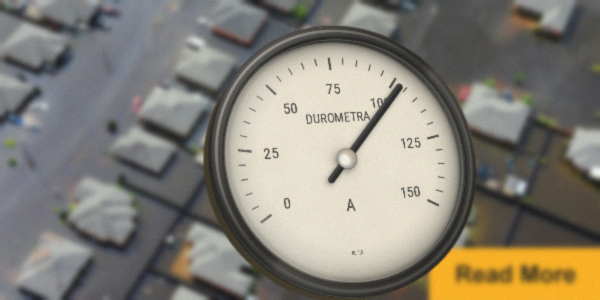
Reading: value=102.5 unit=A
